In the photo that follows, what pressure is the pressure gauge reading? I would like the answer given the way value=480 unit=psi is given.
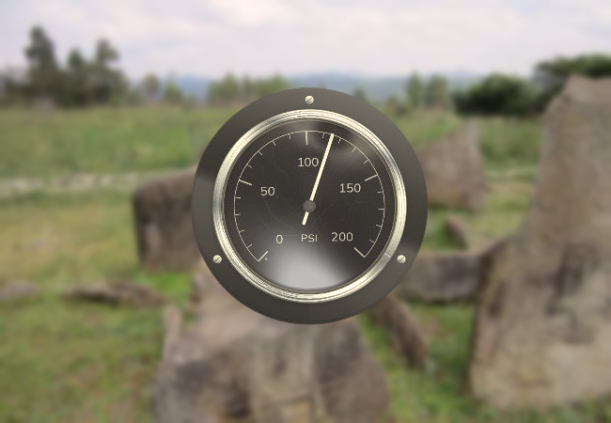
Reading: value=115 unit=psi
